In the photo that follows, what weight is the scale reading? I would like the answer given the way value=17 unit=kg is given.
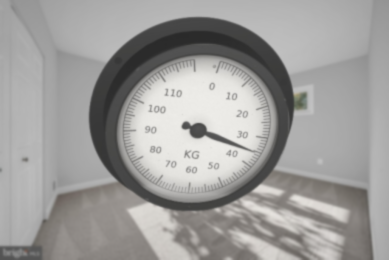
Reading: value=35 unit=kg
